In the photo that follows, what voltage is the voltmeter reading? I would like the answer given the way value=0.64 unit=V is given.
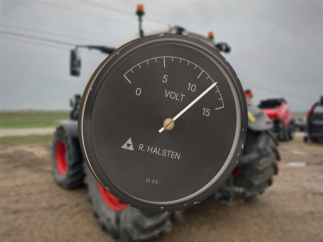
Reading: value=12 unit=V
